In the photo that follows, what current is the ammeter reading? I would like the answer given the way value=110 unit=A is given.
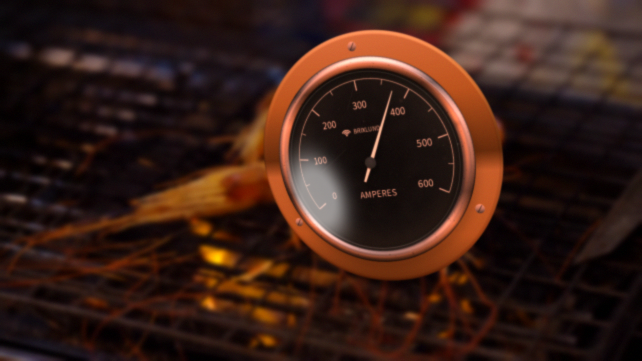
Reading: value=375 unit=A
